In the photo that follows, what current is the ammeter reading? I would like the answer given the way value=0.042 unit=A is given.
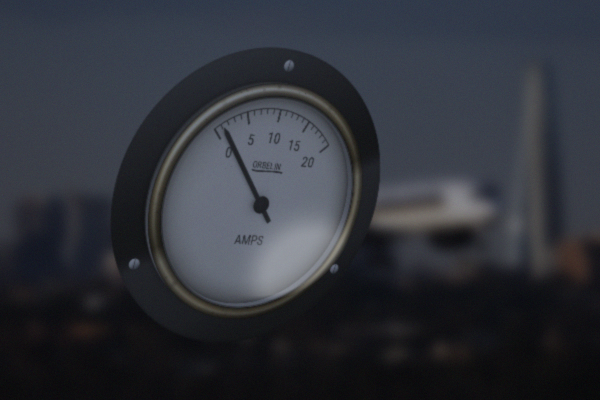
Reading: value=1 unit=A
